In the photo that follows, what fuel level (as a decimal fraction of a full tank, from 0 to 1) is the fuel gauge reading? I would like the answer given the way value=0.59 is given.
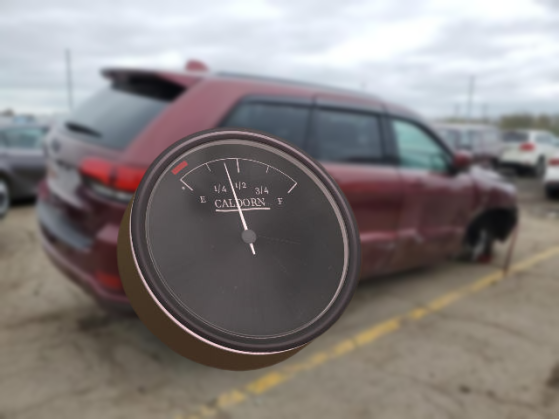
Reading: value=0.375
